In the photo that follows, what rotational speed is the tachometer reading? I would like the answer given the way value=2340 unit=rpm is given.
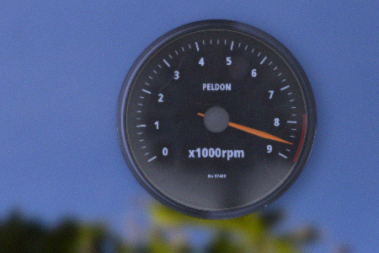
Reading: value=8600 unit=rpm
